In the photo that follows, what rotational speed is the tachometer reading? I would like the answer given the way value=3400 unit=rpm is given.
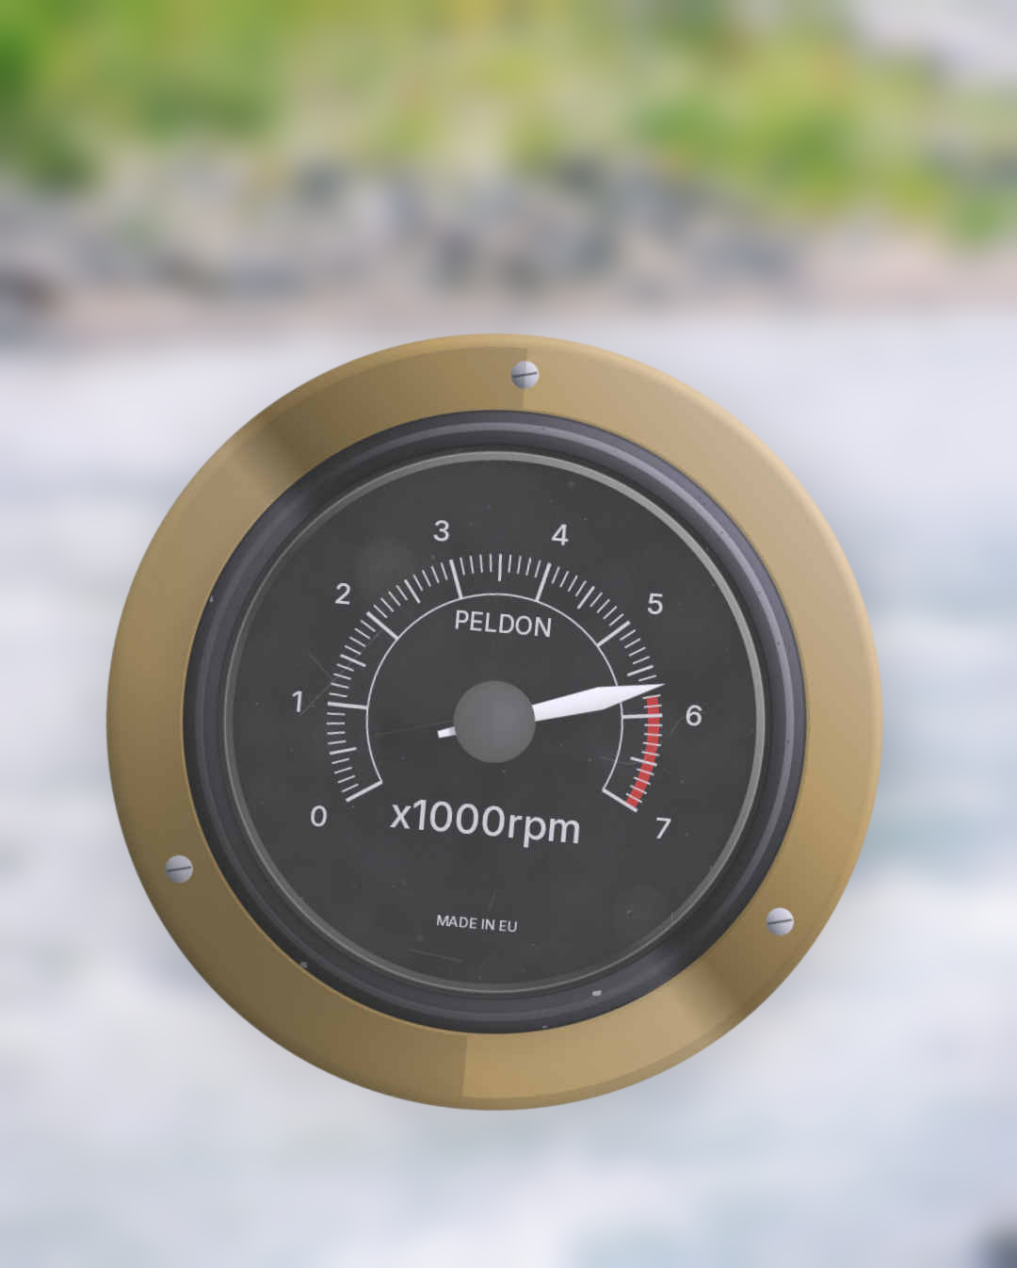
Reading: value=5700 unit=rpm
